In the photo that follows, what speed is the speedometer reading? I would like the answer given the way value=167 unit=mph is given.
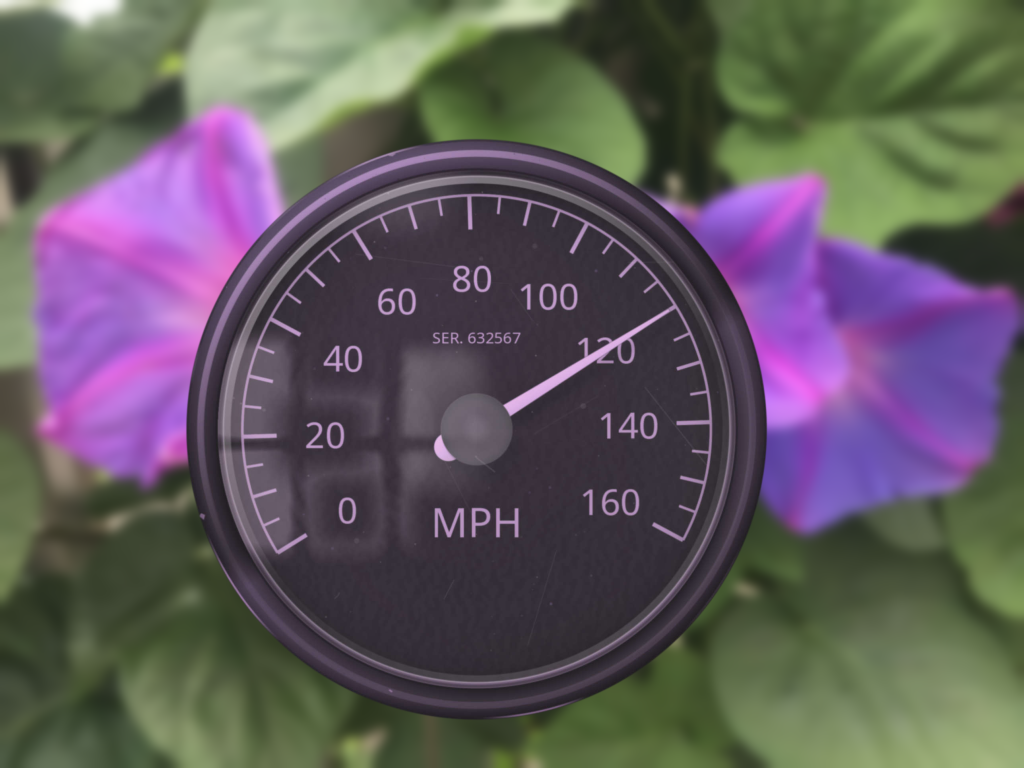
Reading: value=120 unit=mph
